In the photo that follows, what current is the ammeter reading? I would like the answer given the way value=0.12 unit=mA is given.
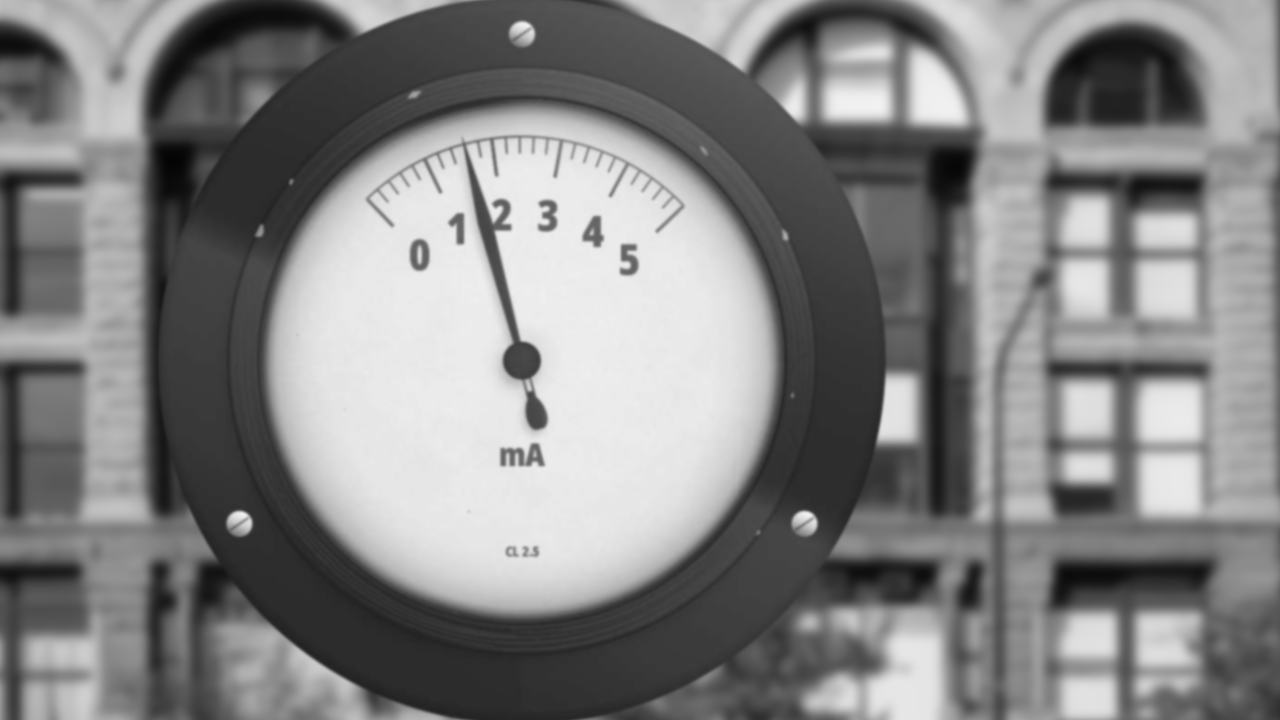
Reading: value=1.6 unit=mA
